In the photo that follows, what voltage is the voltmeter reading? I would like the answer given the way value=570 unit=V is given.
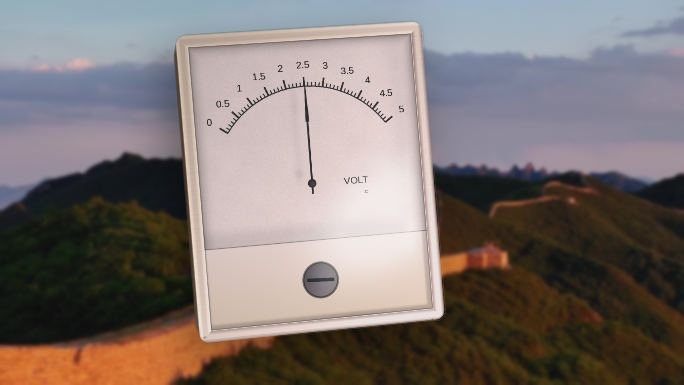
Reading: value=2.5 unit=V
